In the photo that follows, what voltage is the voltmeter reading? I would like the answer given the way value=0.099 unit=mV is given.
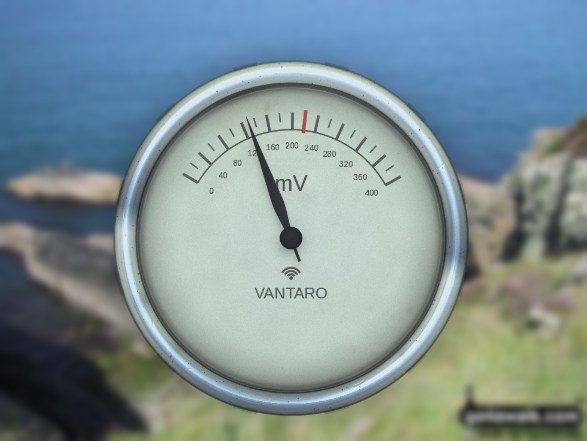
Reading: value=130 unit=mV
